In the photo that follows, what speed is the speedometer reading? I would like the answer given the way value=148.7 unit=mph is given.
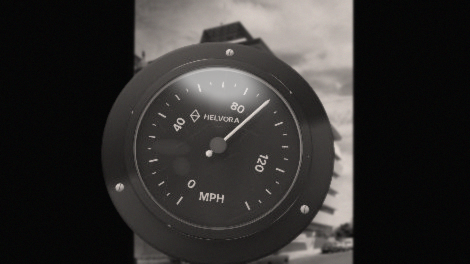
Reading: value=90 unit=mph
